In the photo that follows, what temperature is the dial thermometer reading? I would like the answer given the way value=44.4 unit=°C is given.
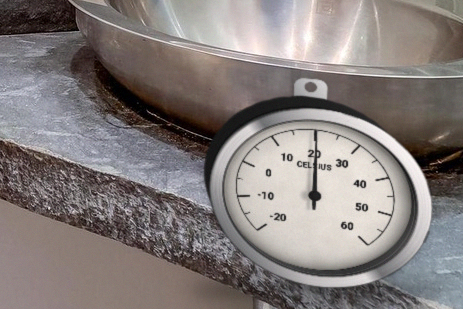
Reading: value=20 unit=°C
